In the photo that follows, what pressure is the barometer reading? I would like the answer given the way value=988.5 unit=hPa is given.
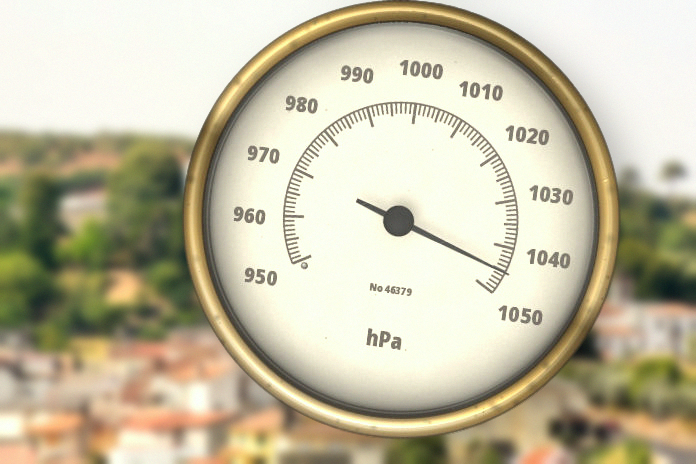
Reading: value=1045 unit=hPa
